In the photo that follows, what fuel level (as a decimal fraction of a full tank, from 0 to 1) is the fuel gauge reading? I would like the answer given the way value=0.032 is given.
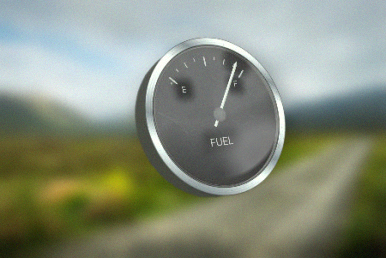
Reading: value=0.875
